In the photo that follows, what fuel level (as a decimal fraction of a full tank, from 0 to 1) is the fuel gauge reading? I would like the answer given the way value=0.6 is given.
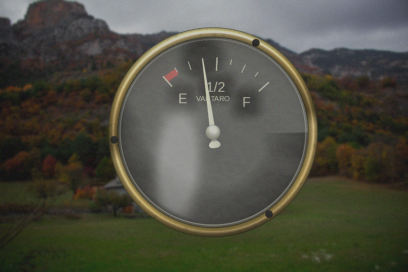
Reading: value=0.375
